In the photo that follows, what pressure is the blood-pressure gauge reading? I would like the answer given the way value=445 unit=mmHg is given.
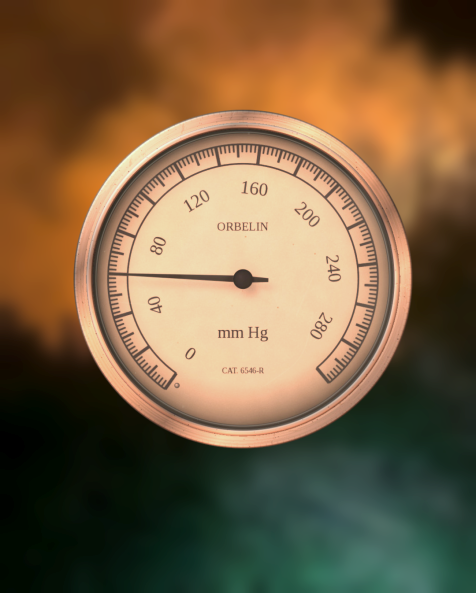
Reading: value=60 unit=mmHg
